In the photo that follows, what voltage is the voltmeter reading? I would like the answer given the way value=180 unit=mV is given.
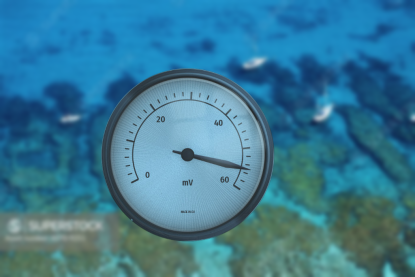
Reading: value=55 unit=mV
